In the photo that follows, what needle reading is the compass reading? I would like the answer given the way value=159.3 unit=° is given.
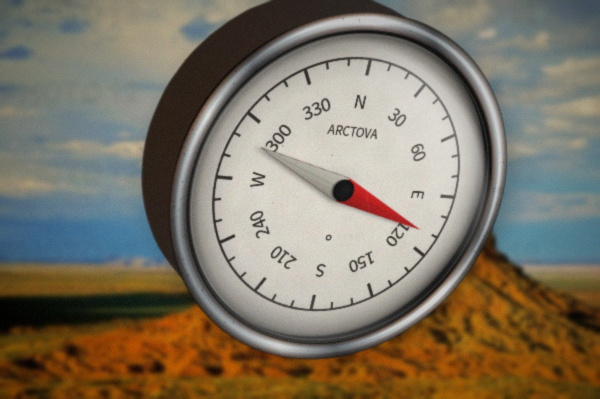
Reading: value=110 unit=°
